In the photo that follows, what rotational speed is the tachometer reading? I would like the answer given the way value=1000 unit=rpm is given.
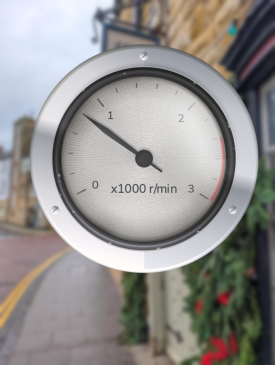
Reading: value=800 unit=rpm
